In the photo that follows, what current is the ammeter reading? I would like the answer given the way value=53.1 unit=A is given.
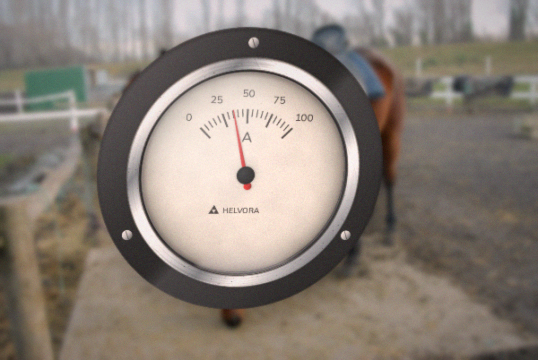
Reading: value=35 unit=A
